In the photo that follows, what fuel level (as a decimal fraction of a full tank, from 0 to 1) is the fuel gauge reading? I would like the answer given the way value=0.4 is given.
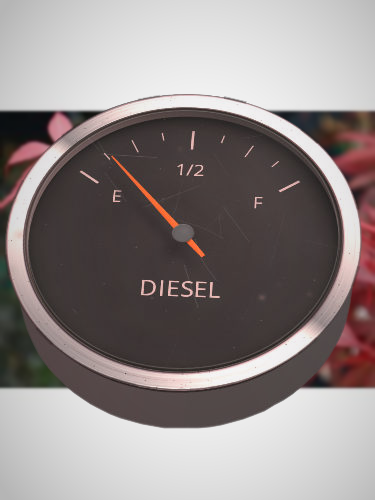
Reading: value=0.125
